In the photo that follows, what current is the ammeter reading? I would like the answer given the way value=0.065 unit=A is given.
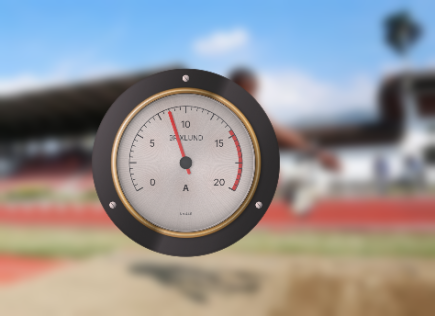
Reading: value=8.5 unit=A
